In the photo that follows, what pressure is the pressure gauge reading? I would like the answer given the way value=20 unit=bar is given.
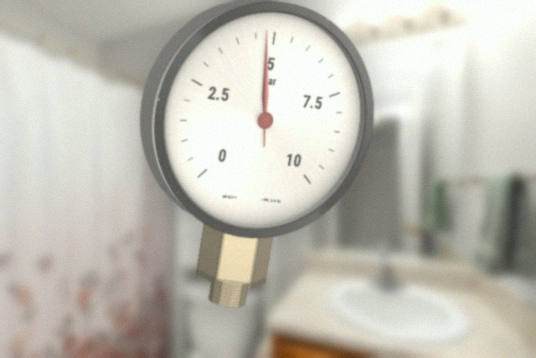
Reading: value=4.75 unit=bar
